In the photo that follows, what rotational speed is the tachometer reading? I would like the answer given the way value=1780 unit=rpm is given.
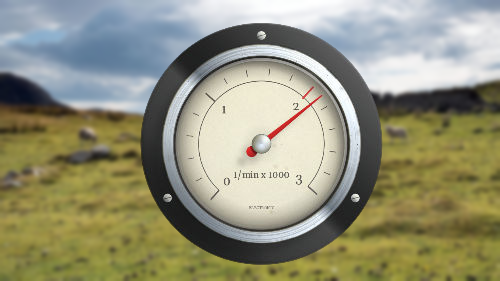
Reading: value=2100 unit=rpm
